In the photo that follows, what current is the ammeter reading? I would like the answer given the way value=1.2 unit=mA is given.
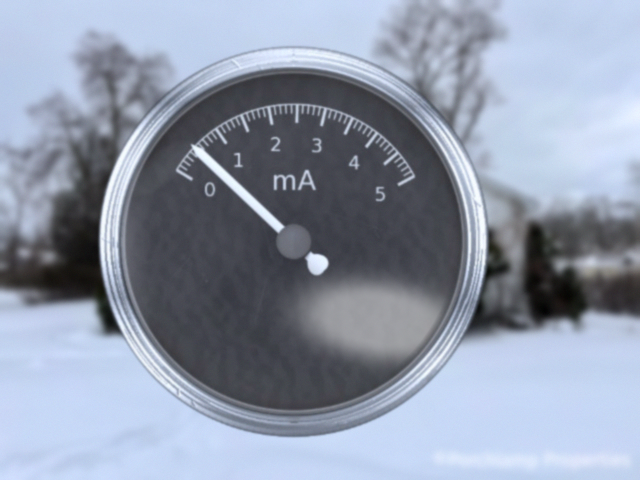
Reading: value=0.5 unit=mA
